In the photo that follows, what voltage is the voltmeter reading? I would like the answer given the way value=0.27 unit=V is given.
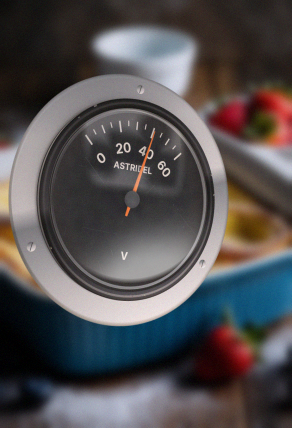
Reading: value=40 unit=V
